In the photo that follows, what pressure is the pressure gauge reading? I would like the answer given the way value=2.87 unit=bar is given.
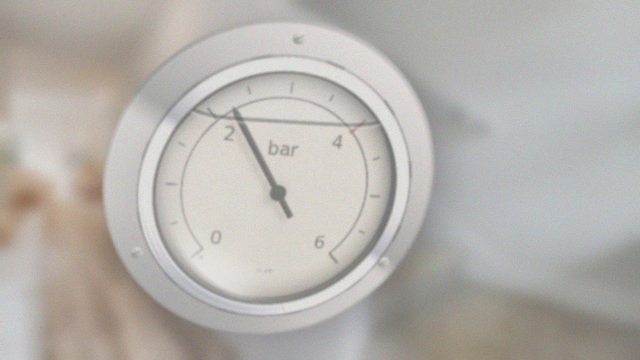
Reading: value=2.25 unit=bar
